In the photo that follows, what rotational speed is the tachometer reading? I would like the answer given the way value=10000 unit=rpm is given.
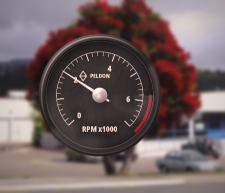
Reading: value=2000 unit=rpm
